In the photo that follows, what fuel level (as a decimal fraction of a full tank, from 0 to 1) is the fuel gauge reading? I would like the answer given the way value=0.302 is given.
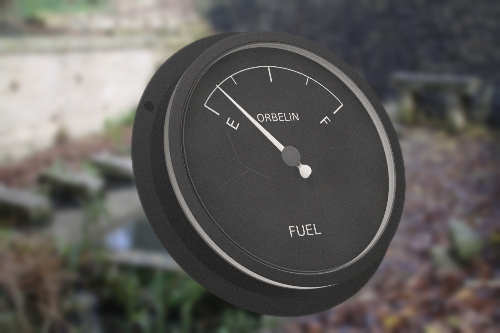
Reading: value=0.125
